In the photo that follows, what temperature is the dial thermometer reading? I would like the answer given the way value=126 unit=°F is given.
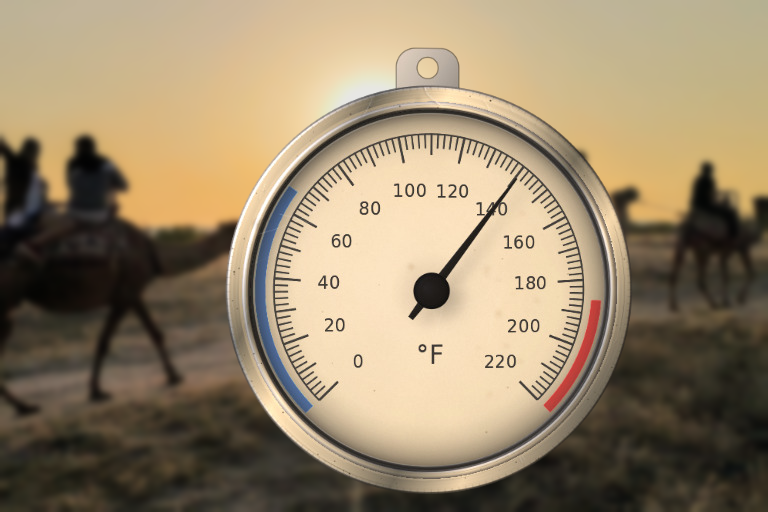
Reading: value=140 unit=°F
